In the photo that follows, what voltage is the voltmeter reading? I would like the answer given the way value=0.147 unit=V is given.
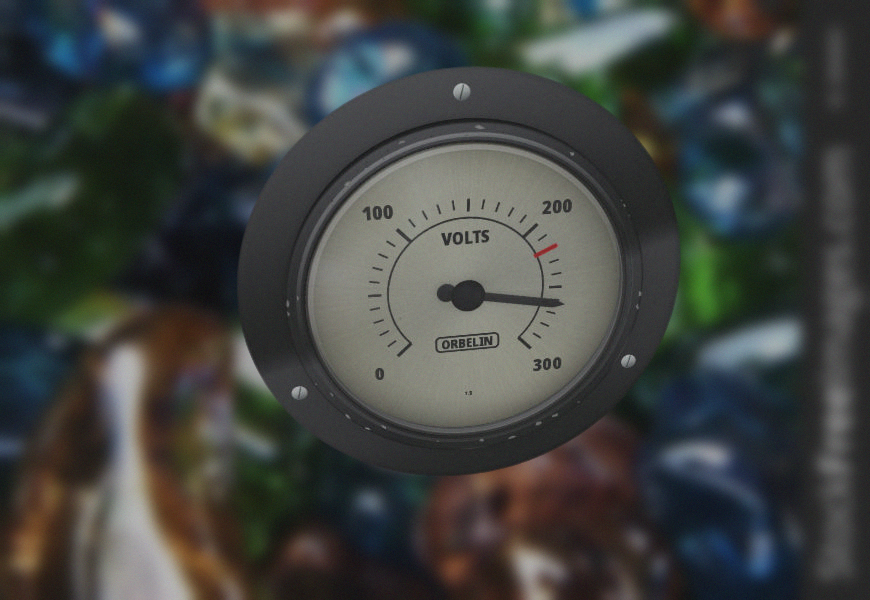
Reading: value=260 unit=V
